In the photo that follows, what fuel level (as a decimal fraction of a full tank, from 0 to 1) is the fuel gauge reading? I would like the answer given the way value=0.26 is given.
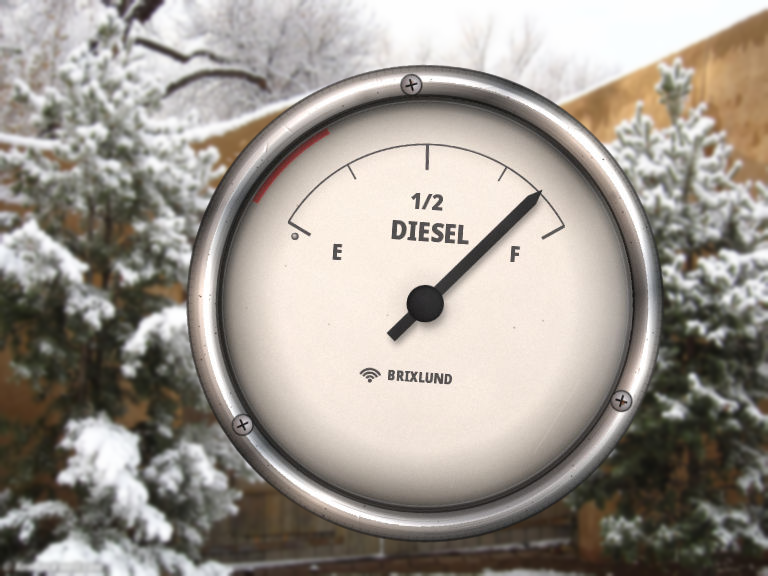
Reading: value=0.875
